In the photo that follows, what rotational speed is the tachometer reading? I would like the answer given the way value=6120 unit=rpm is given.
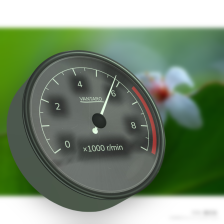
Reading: value=5750 unit=rpm
